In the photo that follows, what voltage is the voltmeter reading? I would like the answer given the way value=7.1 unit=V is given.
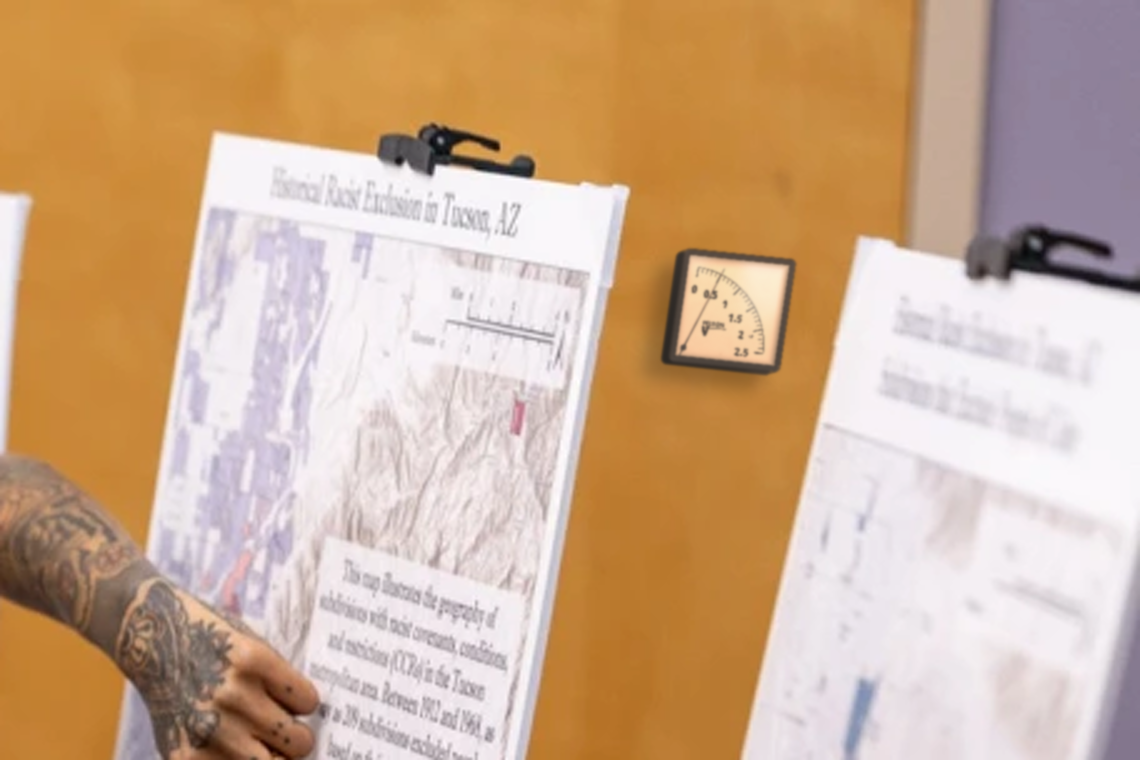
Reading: value=0.5 unit=V
